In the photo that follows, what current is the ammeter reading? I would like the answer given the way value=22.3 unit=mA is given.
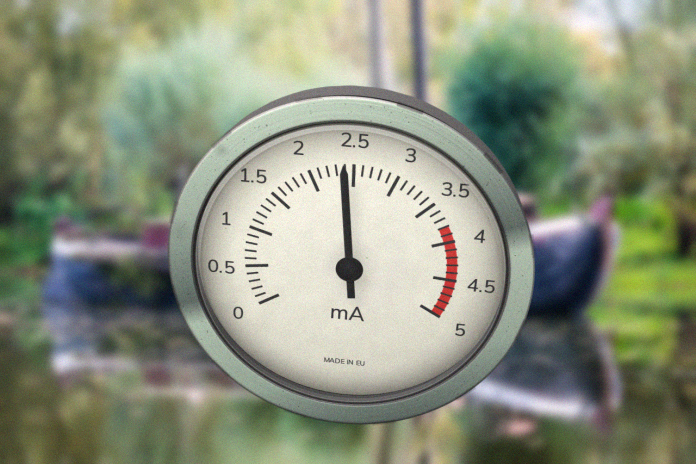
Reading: value=2.4 unit=mA
